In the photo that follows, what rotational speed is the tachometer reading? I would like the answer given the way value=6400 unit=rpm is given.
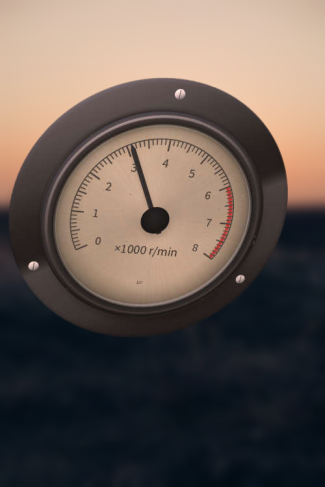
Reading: value=3100 unit=rpm
